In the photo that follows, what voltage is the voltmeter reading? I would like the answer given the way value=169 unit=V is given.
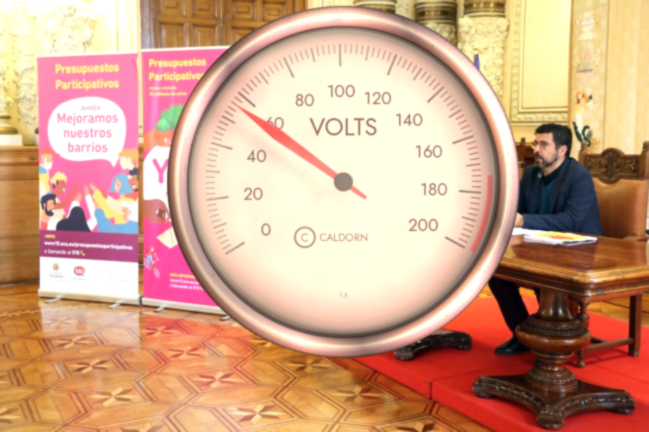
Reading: value=56 unit=V
